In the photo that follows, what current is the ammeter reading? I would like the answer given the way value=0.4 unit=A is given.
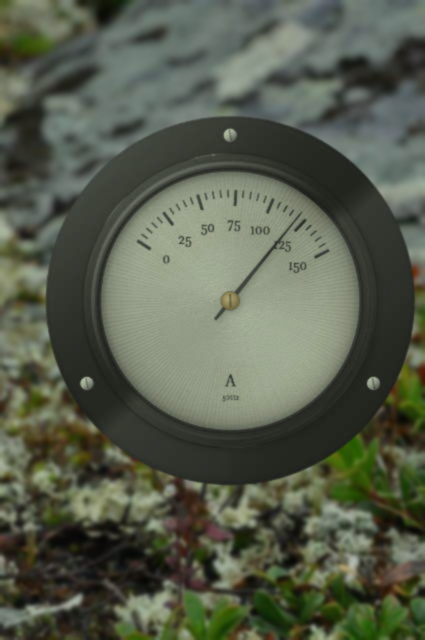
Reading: value=120 unit=A
